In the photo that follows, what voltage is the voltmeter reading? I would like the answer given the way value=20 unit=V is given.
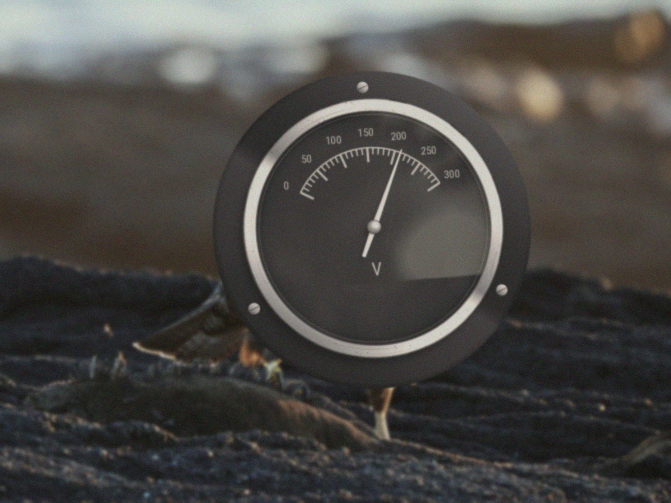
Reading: value=210 unit=V
